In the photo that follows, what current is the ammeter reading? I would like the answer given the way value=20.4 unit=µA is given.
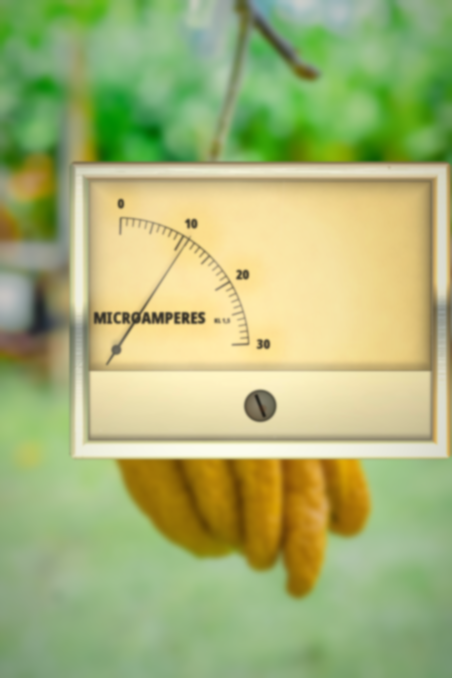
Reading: value=11 unit=µA
